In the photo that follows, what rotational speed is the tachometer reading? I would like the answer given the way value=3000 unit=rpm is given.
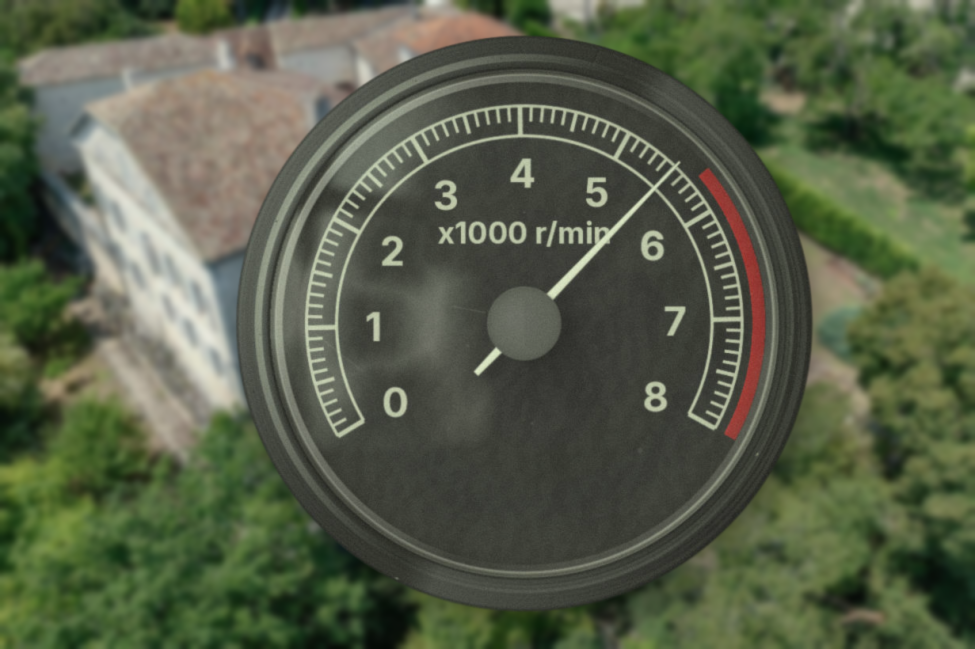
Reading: value=5500 unit=rpm
